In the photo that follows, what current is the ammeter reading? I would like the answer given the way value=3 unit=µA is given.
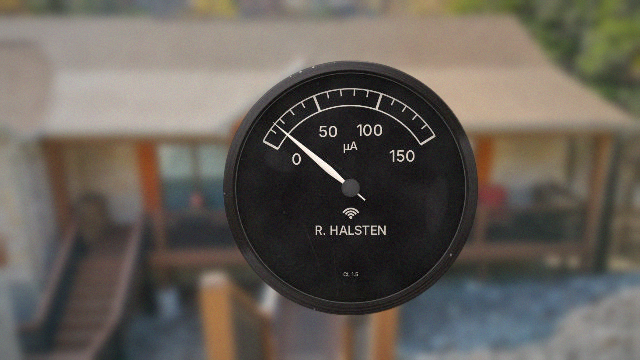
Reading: value=15 unit=µA
